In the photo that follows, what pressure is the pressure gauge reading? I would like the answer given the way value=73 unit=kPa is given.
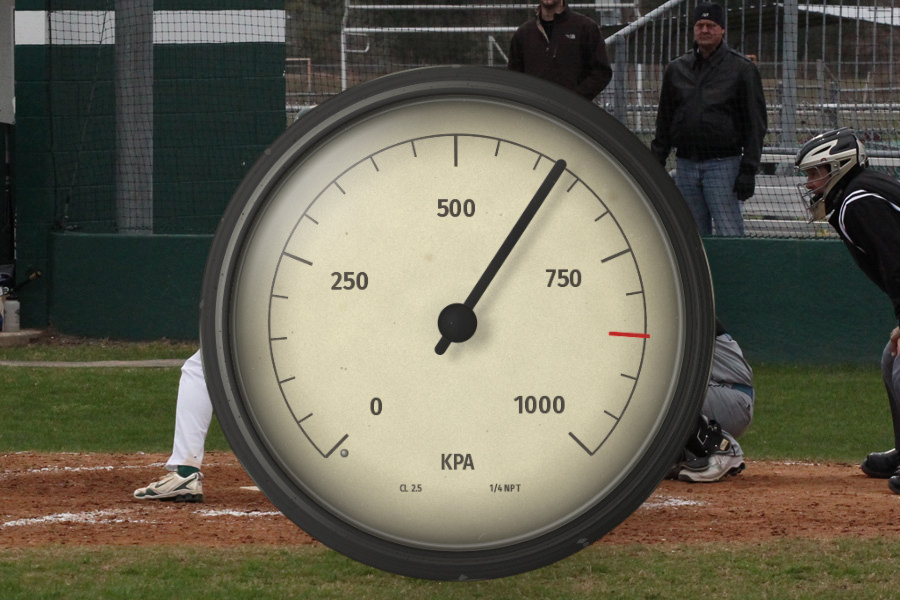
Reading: value=625 unit=kPa
